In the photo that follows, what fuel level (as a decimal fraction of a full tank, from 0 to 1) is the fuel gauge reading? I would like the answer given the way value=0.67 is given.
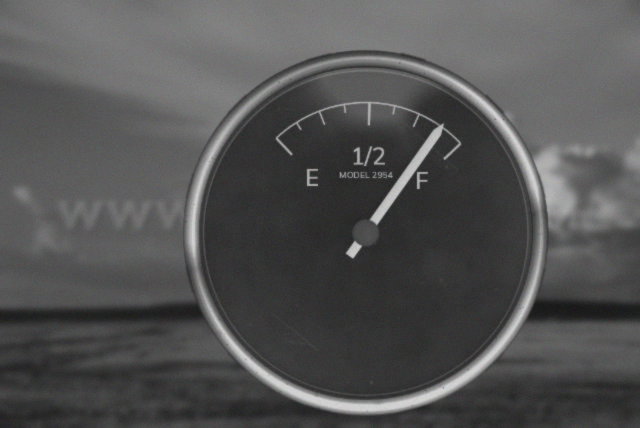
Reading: value=0.875
